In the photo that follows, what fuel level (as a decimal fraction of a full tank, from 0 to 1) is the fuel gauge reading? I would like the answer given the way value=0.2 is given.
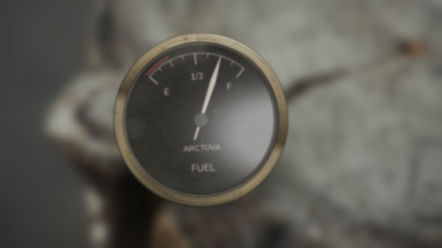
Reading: value=0.75
